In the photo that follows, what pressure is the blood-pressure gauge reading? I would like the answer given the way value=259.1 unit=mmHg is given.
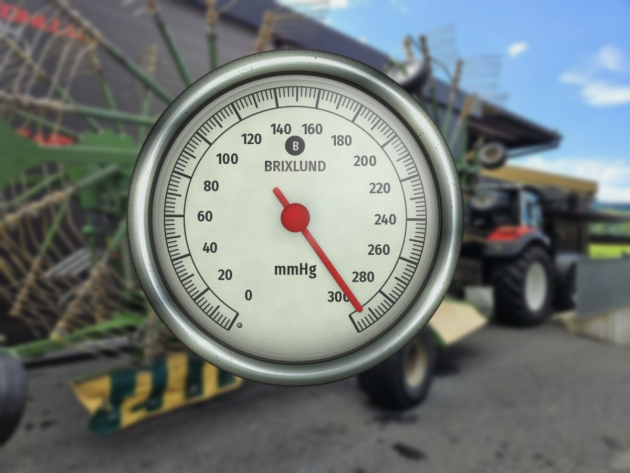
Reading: value=294 unit=mmHg
